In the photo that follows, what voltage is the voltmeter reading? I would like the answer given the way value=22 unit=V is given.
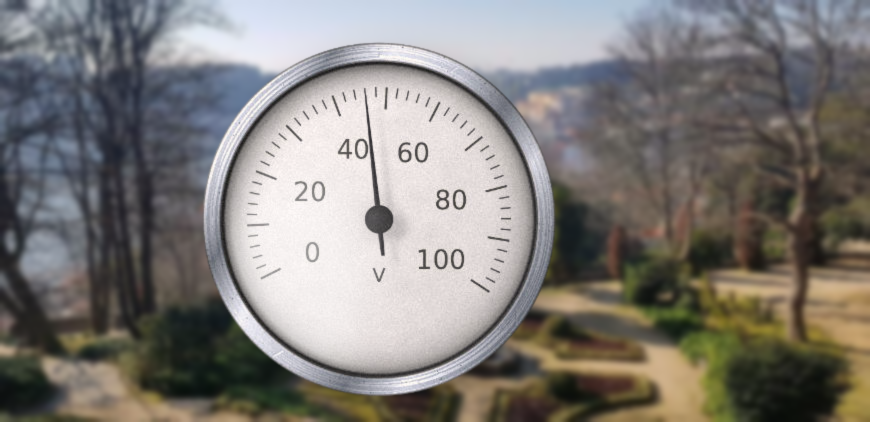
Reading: value=46 unit=V
